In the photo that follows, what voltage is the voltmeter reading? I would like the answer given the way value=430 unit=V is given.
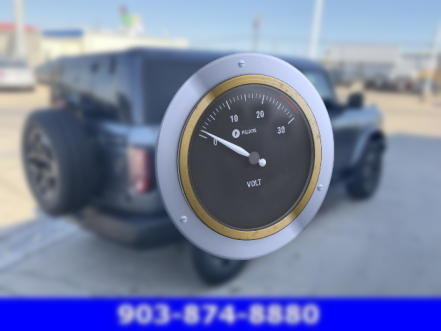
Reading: value=1 unit=V
